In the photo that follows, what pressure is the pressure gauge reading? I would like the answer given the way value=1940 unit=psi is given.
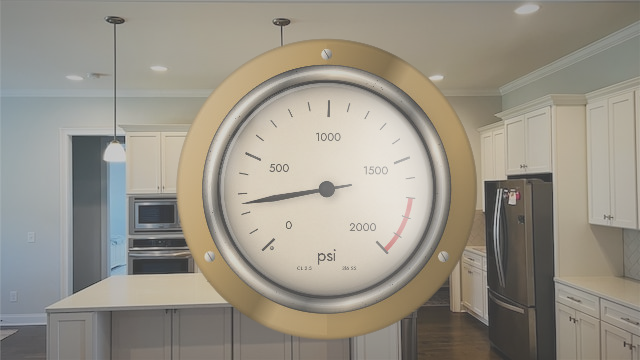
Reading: value=250 unit=psi
